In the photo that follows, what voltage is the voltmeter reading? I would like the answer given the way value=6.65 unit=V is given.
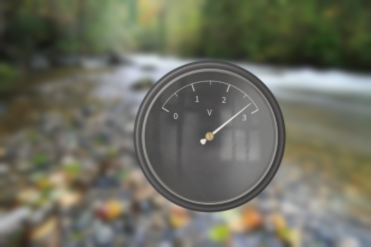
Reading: value=2.75 unit=V
